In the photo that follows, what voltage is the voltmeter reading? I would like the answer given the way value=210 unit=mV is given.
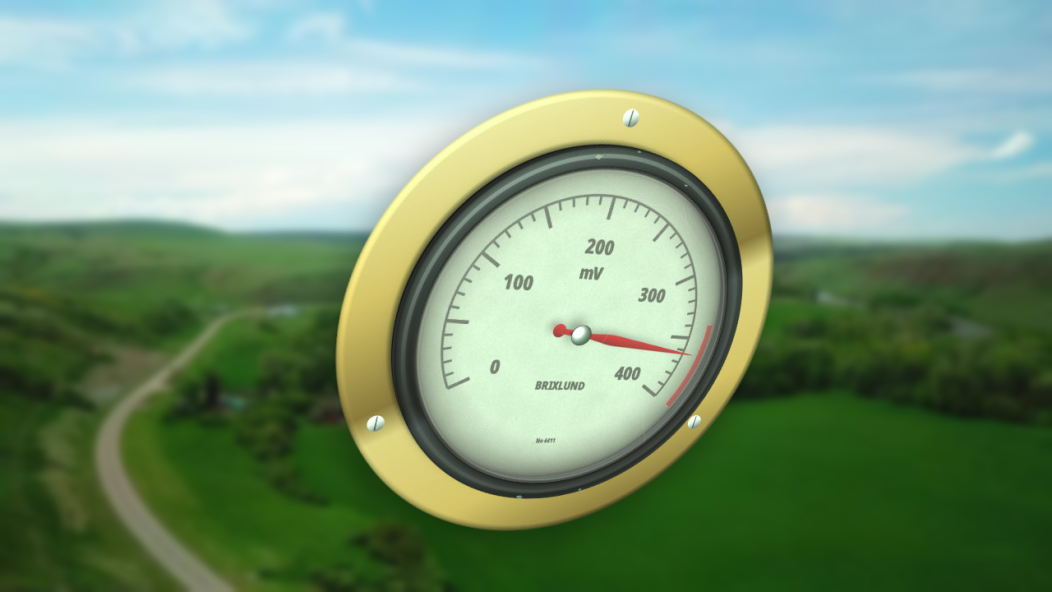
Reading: value=360 unit=mV
